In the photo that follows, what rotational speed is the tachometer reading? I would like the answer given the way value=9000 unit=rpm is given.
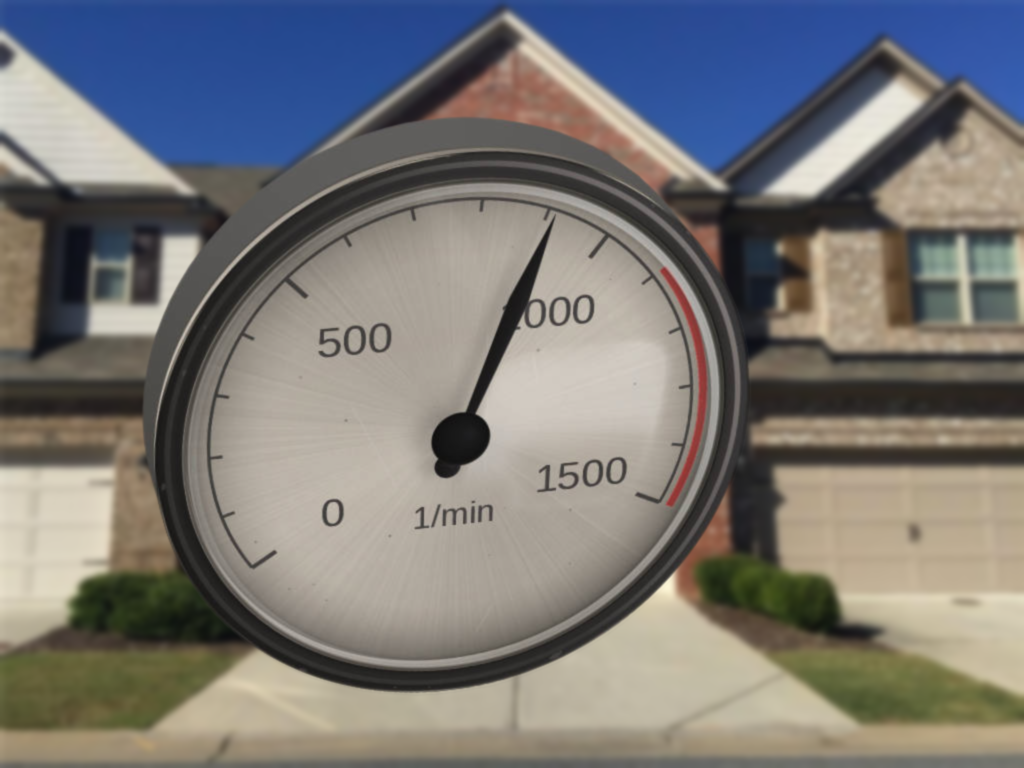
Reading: value=900 unit=rpm
